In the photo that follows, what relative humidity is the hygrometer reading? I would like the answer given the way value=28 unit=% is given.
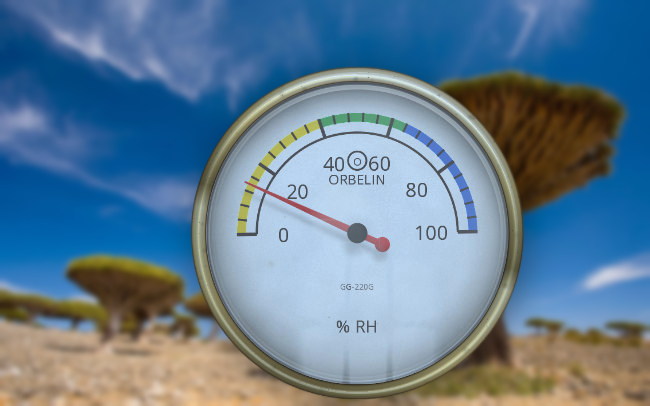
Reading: value=14 unit=%
